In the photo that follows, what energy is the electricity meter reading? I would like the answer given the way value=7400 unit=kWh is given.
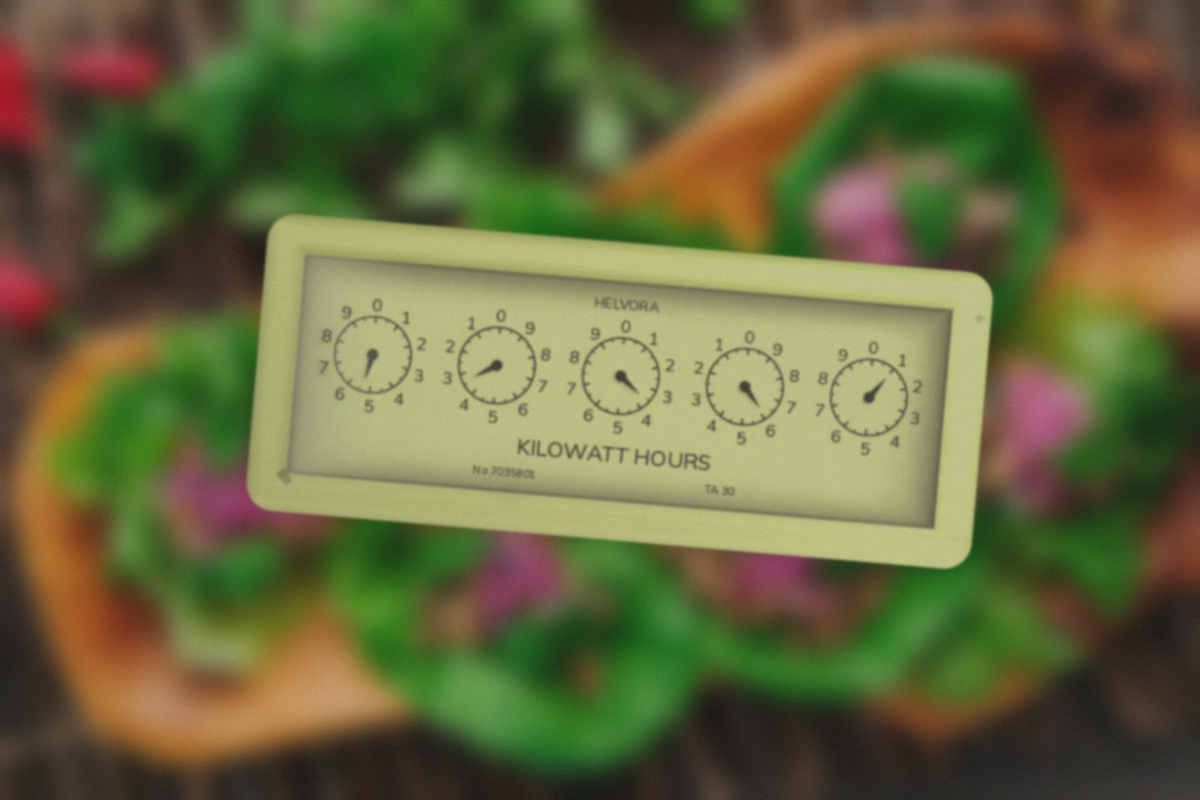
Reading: value=53361 unit=kWh
